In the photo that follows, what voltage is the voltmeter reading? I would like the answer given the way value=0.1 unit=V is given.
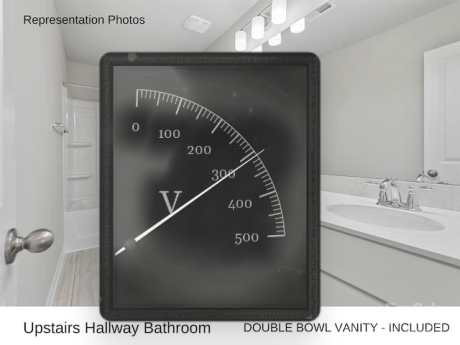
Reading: value=310 unit=V
